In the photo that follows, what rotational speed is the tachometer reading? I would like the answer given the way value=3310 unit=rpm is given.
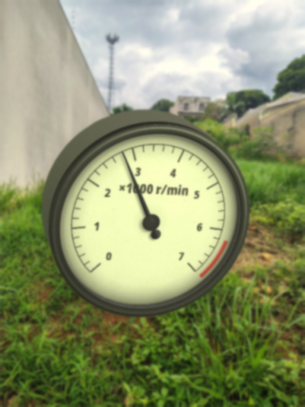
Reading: value=2800 unit=rpm
